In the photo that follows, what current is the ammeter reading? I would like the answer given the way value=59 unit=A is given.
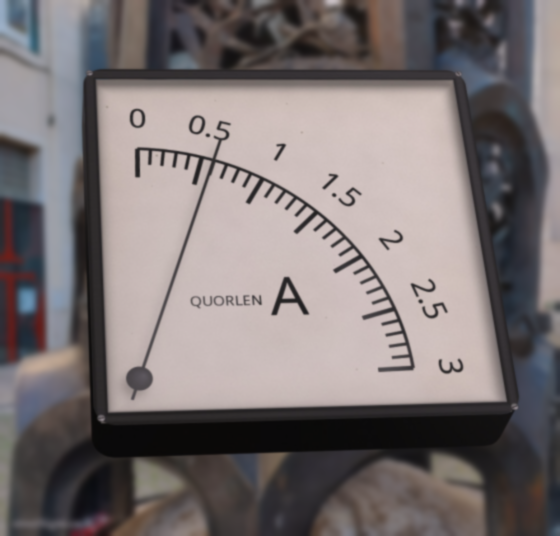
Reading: value=0.6 unit=A
